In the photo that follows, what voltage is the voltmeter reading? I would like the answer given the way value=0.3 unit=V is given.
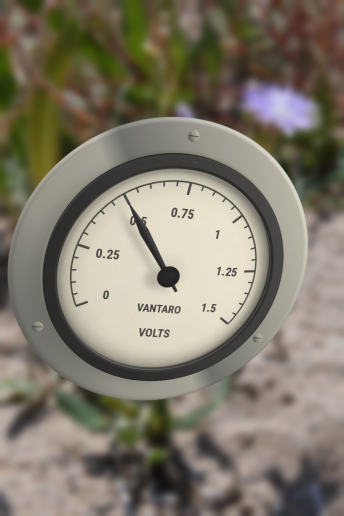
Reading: value=0.5 unit=V
